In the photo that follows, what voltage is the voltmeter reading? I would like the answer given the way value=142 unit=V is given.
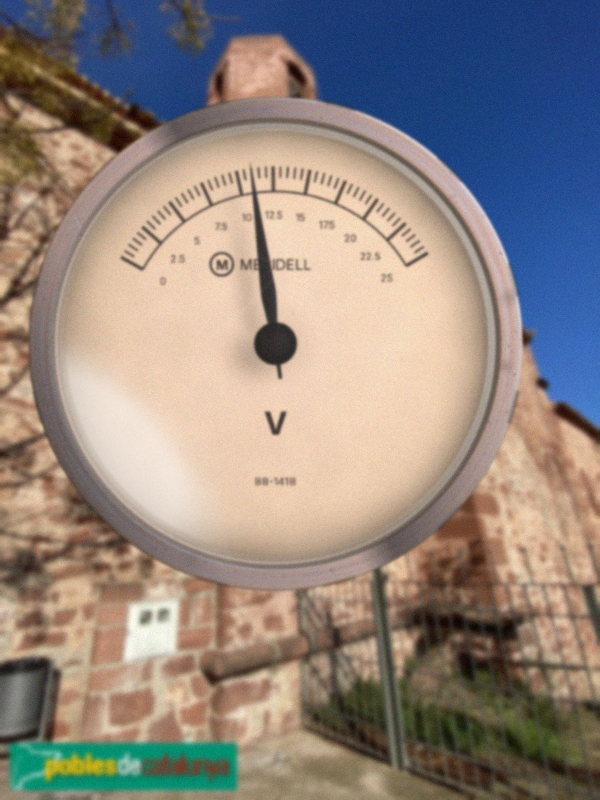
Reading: value=11 unit=V
